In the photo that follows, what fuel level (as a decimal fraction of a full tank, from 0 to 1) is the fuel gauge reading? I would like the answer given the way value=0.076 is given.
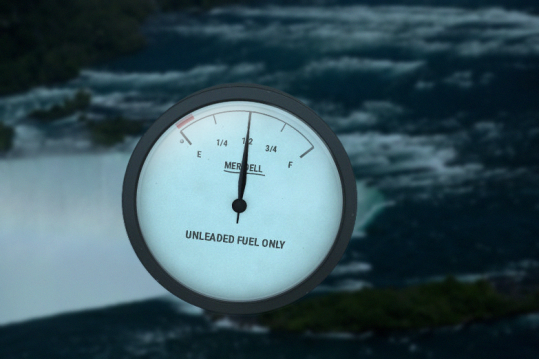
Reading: value=0.5
